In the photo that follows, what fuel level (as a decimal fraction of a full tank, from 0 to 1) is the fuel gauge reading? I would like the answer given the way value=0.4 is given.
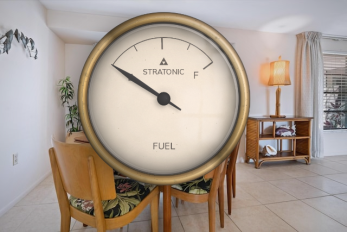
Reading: value=0
